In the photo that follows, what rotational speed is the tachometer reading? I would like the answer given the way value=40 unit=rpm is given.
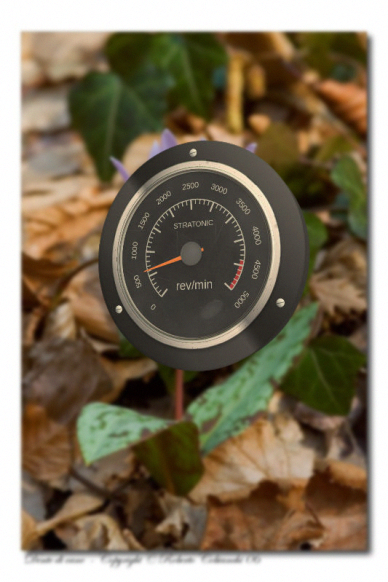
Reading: value=600 unit=rpm
